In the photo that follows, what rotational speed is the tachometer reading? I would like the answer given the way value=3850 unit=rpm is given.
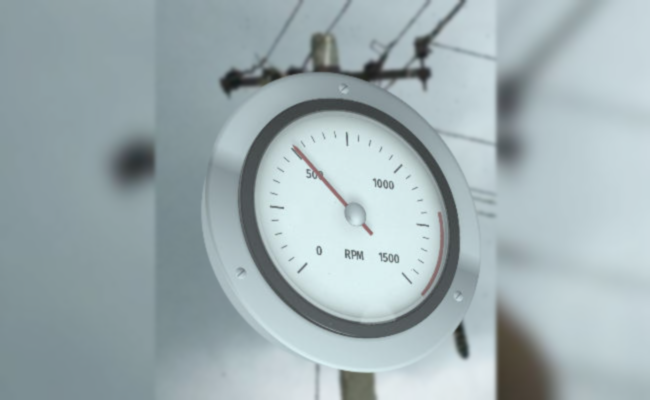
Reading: value=500 unit=rpm
